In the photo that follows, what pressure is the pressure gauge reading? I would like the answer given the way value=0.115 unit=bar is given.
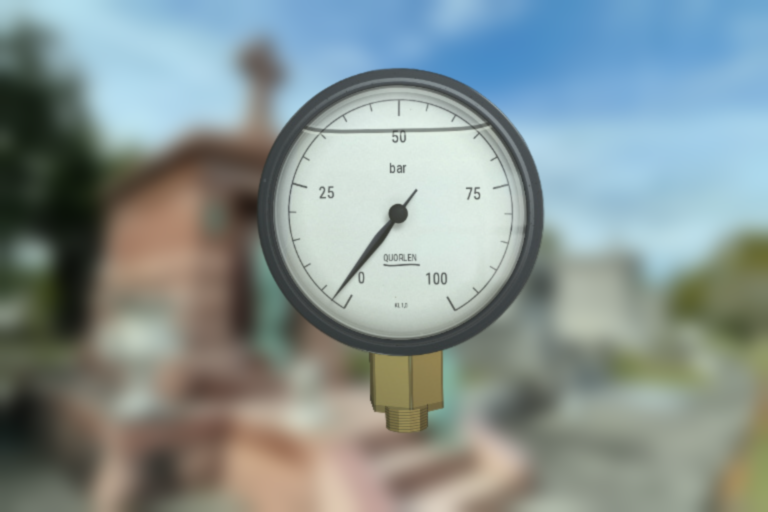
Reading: value=2.5 unit=bar
